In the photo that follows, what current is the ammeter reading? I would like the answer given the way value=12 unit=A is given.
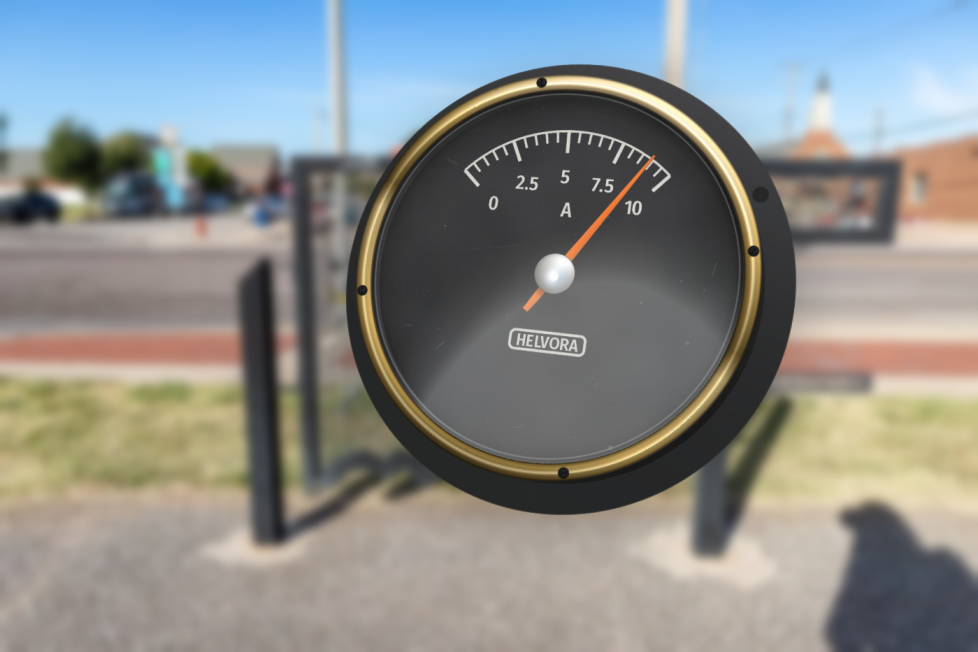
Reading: value=9 unit=A
